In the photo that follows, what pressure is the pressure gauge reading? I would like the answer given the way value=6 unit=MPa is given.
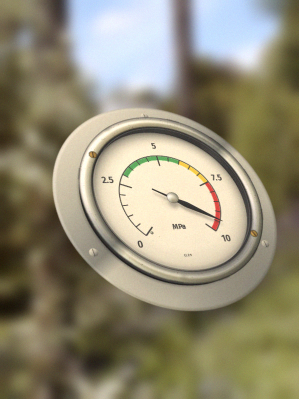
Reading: value=9.5 unit=MPa
